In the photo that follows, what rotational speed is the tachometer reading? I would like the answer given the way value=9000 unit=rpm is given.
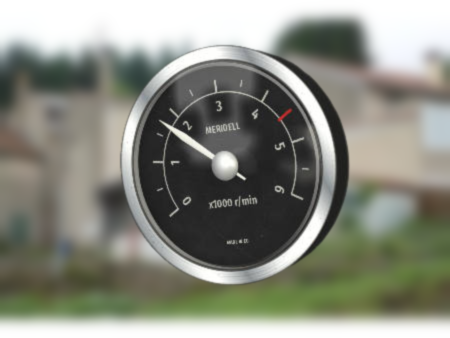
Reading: value=1750 unit=rpm
